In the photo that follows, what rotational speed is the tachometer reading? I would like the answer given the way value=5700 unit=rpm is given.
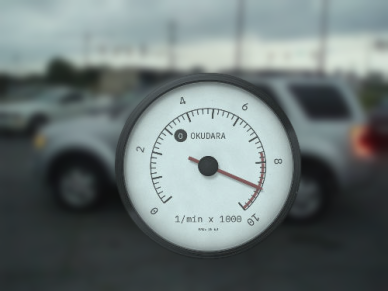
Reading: value=9000 unit=rpm
